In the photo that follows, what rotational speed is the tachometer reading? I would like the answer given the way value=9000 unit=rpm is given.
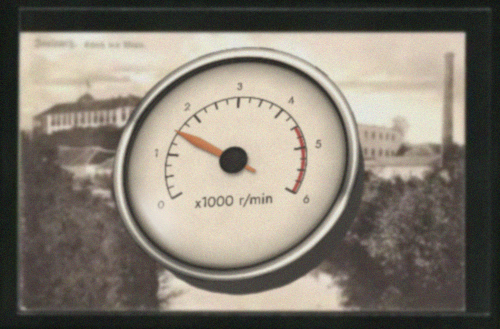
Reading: value=1500 unit=rpm
